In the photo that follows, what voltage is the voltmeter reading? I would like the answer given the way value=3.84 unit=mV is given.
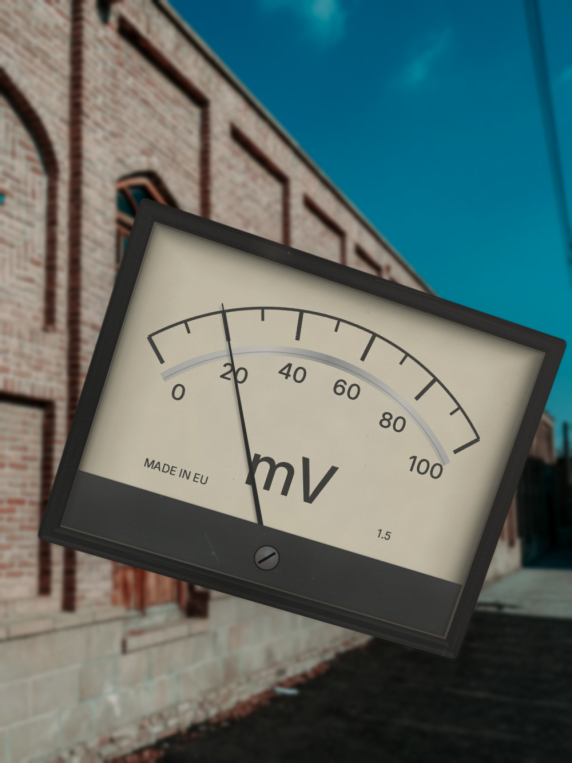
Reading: value=20 unit=mV
